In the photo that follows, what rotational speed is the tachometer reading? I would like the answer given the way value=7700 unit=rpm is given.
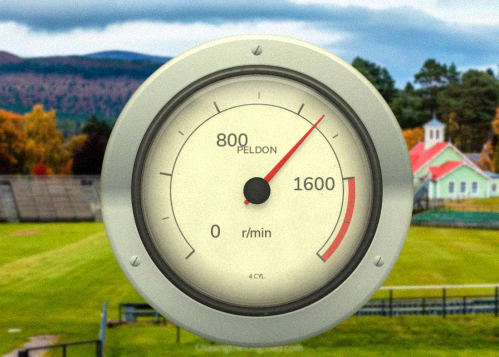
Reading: value=1300 unit=rpm
